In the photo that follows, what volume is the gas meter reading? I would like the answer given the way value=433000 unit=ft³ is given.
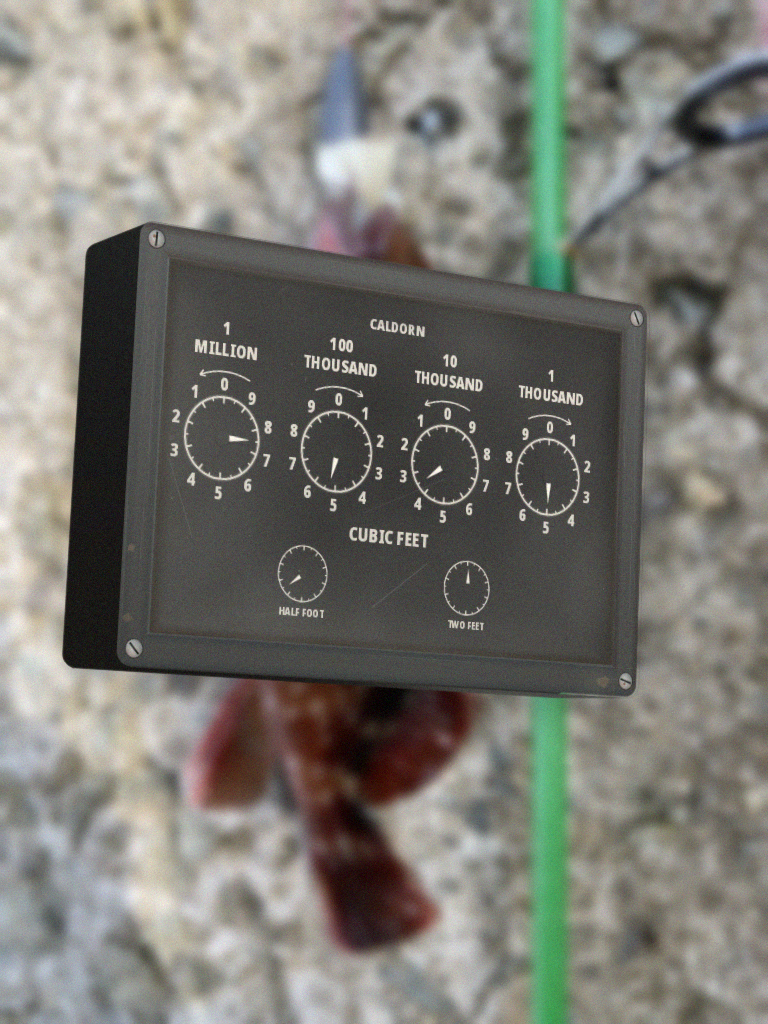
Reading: value=753500 unit=ft³
